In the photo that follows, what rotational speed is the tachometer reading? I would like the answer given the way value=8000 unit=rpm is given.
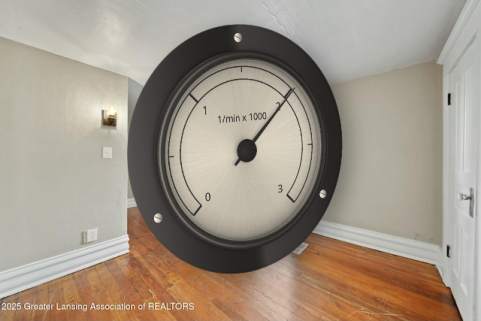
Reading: value=2000 unit=rpm
